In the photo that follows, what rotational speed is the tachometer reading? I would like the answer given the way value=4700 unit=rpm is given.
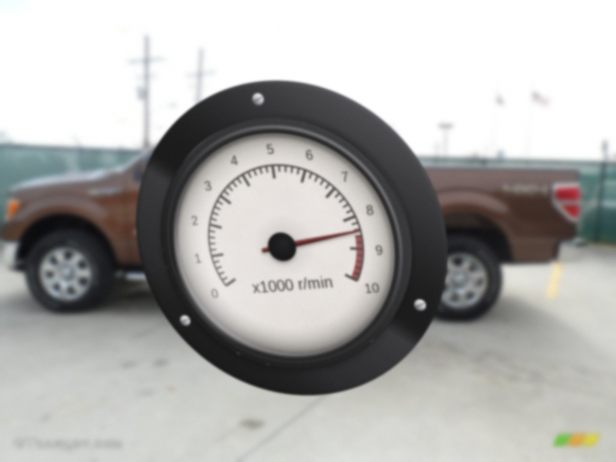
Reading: value=8400 unit=rpm
